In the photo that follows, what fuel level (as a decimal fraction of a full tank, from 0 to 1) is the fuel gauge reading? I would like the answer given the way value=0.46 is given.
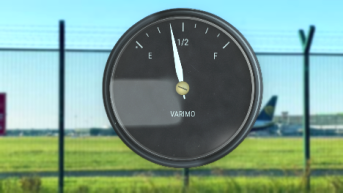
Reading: value=0.375
